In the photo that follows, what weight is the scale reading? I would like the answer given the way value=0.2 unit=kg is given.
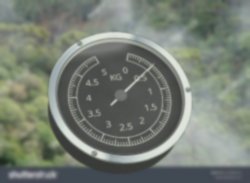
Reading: value=0.5 unit=kg
